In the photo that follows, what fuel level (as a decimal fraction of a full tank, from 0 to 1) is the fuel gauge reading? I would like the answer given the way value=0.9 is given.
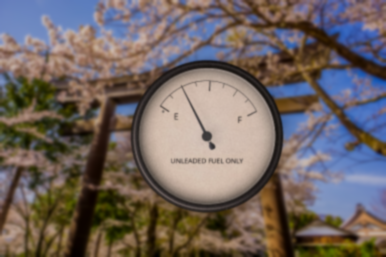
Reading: value=0.25
